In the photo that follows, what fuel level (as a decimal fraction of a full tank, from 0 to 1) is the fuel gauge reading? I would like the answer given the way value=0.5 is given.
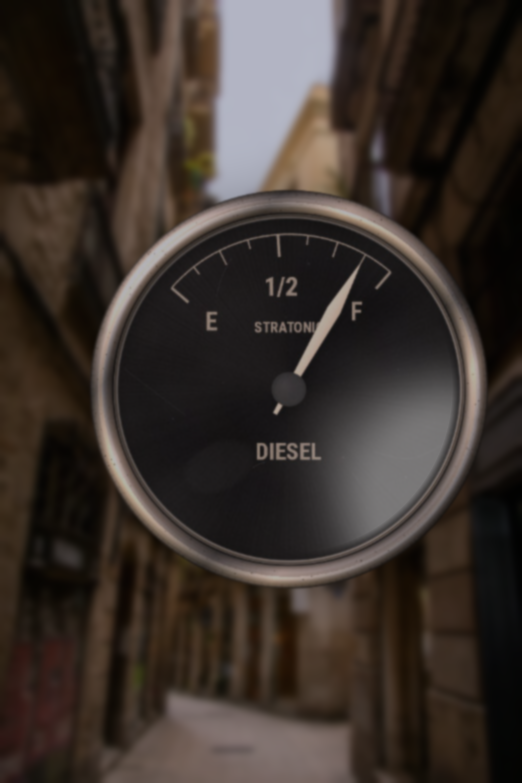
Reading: value=0.875
